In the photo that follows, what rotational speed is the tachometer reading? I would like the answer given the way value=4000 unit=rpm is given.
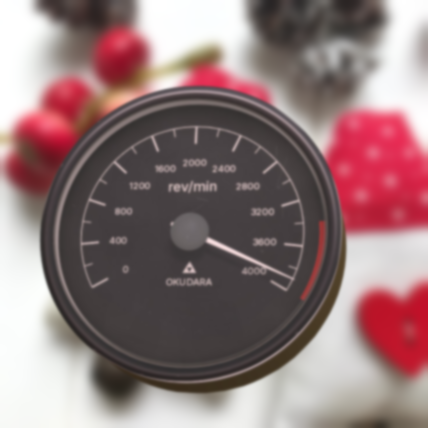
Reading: value=3900 unit=rpm
